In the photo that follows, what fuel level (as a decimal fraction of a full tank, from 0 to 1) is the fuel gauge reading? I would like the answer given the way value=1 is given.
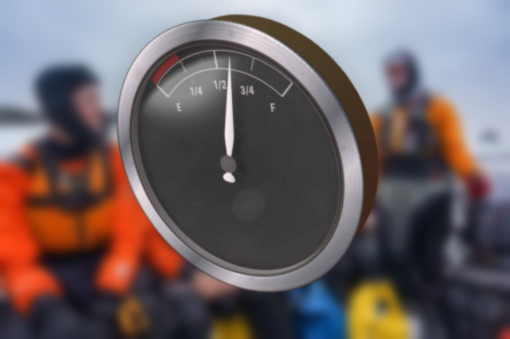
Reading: value=0.625
